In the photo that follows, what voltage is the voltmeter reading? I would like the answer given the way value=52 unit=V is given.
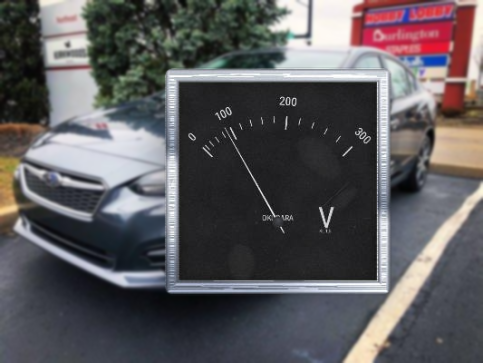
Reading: value=90 unit=V
